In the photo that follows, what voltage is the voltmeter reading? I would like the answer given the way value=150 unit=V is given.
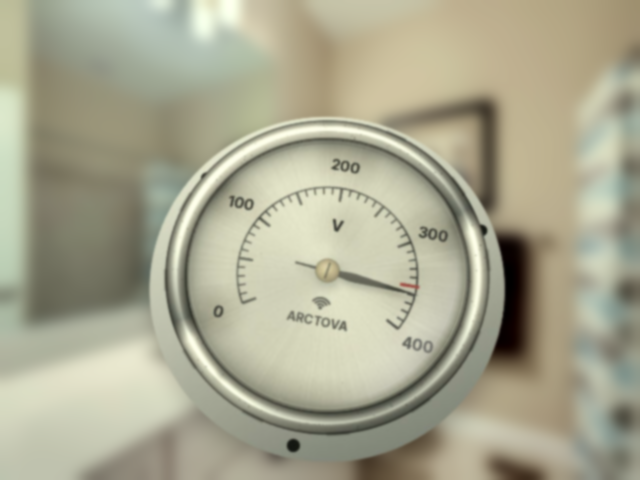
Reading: value=360 unit=V
